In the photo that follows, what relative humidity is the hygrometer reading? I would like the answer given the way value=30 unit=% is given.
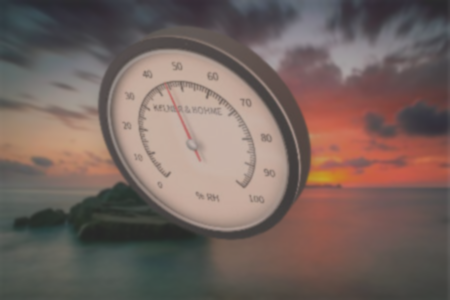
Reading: value=45 unit=%
